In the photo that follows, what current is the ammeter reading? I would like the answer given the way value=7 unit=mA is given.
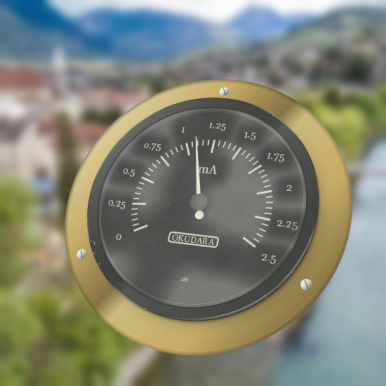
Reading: value=1.1 unit=mA
